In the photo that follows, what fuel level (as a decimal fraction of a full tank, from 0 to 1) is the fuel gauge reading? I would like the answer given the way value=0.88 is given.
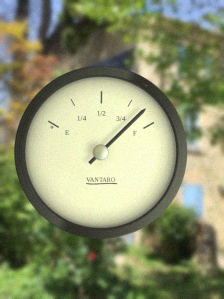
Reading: value=0.875
